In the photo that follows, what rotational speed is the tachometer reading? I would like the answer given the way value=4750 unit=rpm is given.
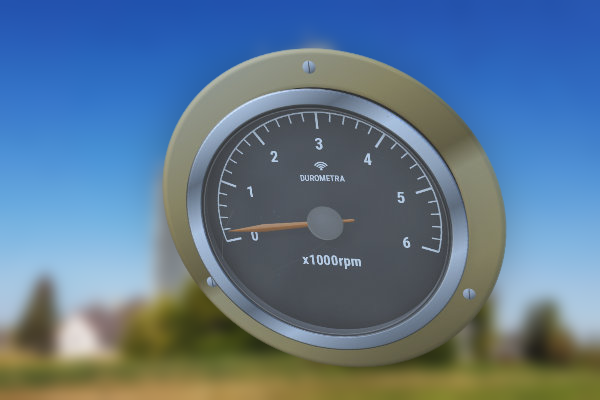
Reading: value=200 unit=rpm
